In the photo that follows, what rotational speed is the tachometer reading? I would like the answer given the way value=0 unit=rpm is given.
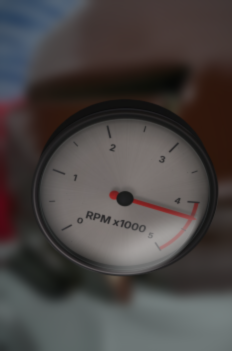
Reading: value=4250 unit=rpm
